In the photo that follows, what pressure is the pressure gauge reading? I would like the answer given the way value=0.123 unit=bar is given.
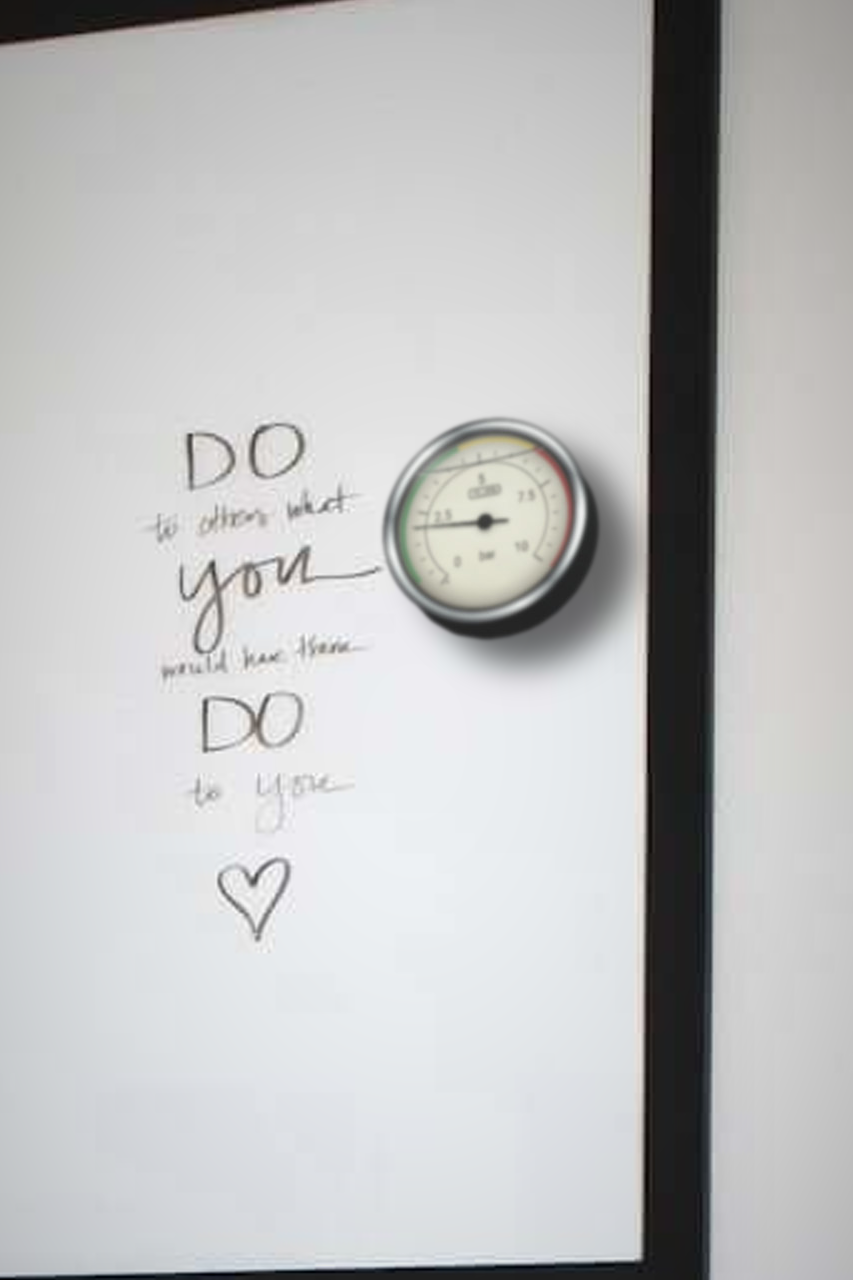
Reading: value=2 unit=bar
